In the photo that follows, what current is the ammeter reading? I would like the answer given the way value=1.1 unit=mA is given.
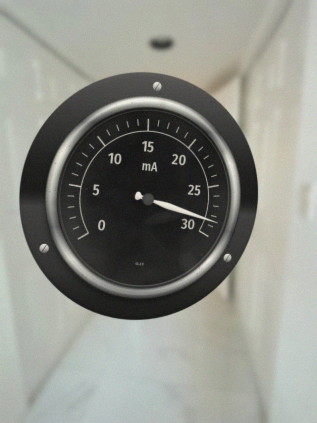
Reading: value=28.5 unit=mA
